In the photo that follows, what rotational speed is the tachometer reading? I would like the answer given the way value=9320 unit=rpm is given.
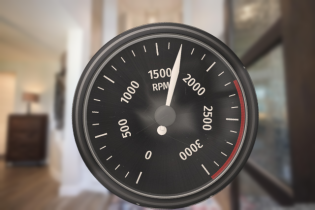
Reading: value=1700 unit=rpm
